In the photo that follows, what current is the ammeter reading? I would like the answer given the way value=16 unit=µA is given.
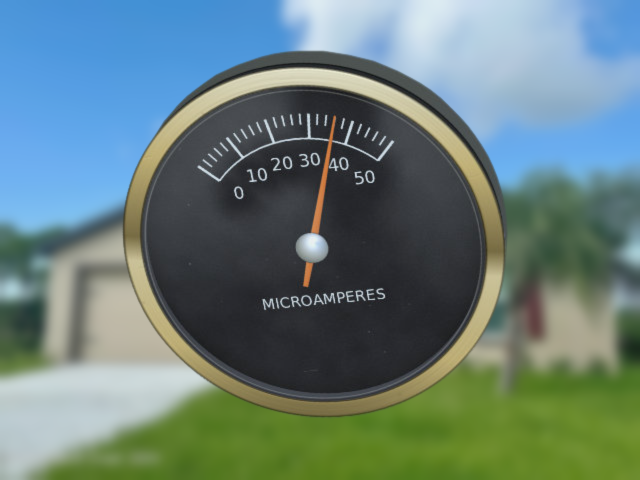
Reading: value=36 unit=µA
